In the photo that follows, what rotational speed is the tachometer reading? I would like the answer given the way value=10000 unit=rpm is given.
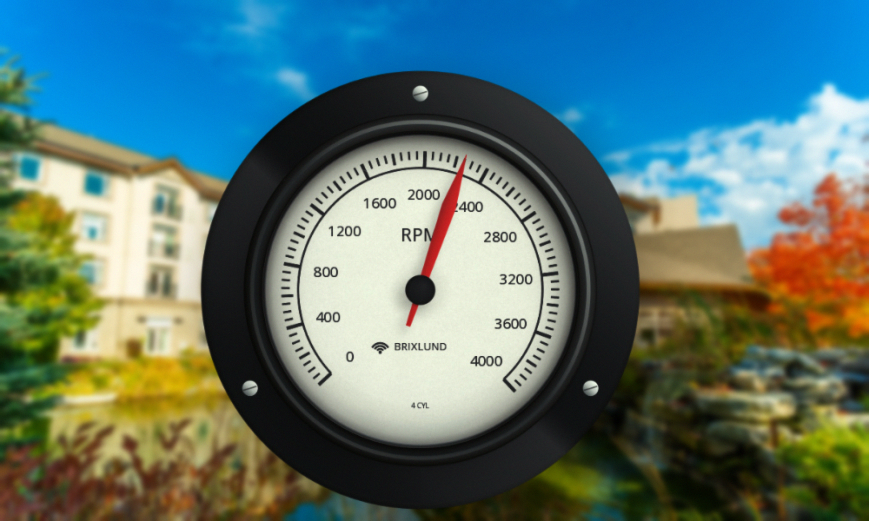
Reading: value=2250 unit=rpm
